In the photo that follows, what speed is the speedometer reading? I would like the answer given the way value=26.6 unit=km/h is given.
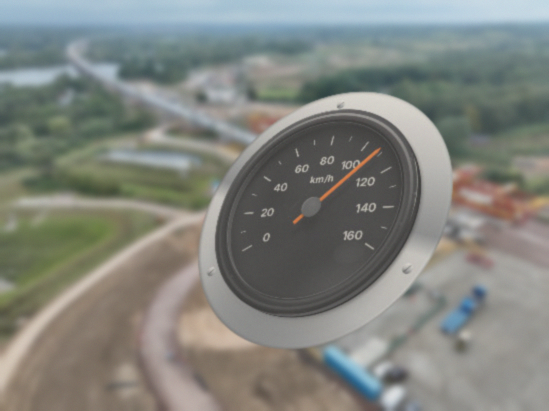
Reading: value=110 unit=km/h
